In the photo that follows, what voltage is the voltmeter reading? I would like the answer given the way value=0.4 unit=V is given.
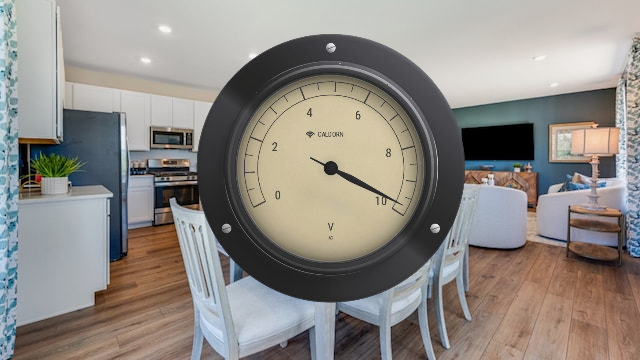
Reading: value=9.75 unit=V
